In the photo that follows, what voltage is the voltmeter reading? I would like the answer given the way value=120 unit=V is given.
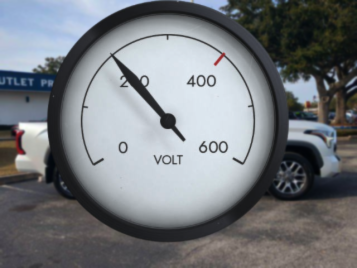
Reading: value=200 unit=V
